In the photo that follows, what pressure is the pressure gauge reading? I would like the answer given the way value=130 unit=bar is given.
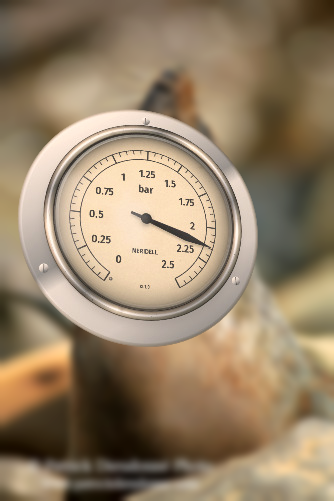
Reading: value=2.15 unit=bar
